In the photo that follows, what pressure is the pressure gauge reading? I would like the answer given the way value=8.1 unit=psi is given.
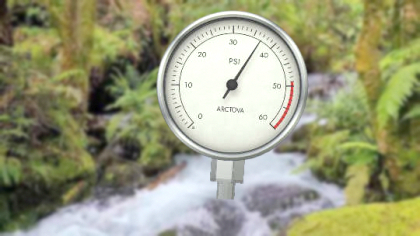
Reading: value=37 unit=psi
